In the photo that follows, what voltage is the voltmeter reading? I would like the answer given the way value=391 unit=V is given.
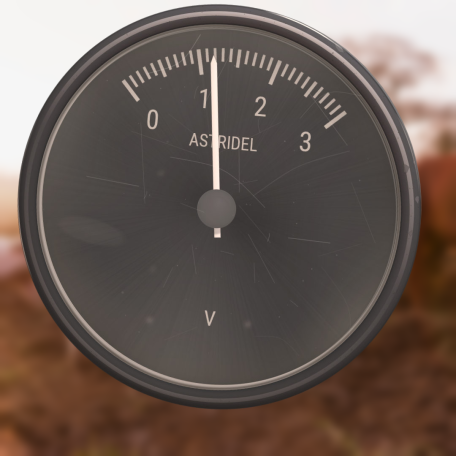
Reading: value=1.2 unit=V
